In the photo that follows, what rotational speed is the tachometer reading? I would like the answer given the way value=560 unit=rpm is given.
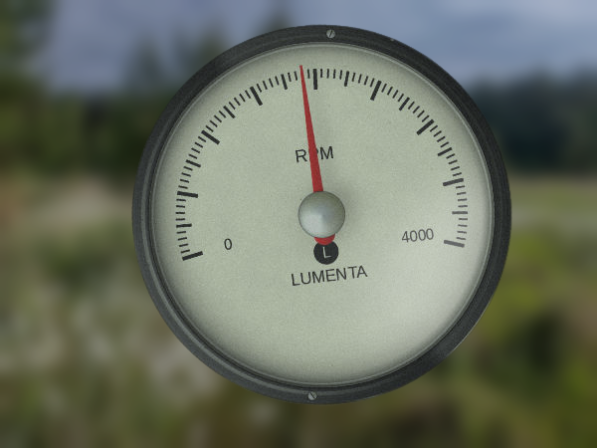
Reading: value=1900 unit=rpm
